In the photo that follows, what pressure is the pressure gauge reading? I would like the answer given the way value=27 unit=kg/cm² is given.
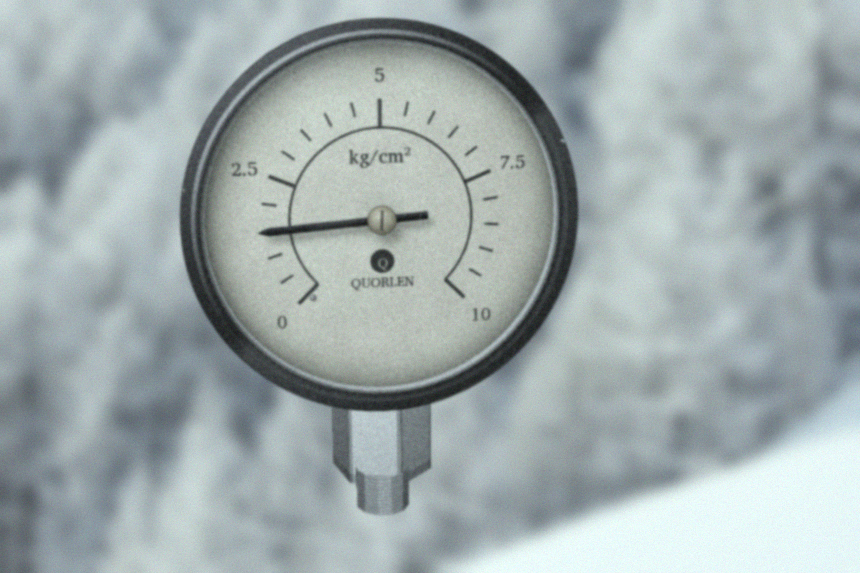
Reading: value=1.5 unit=kg/cm²
